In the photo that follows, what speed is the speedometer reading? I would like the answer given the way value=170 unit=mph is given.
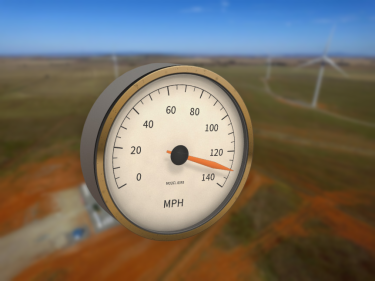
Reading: value=130 unit=mph
